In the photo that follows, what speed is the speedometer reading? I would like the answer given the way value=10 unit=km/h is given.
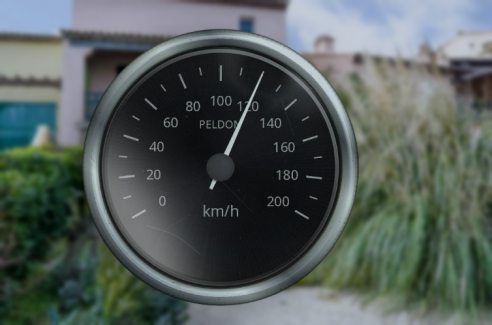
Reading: value=120 unit=km/h
